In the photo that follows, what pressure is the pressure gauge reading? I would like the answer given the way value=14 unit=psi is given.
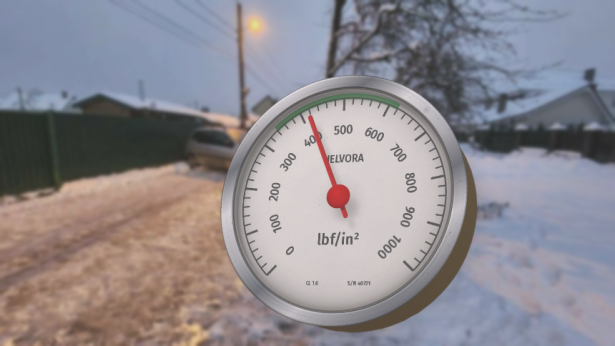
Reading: value=420 unit=psi
